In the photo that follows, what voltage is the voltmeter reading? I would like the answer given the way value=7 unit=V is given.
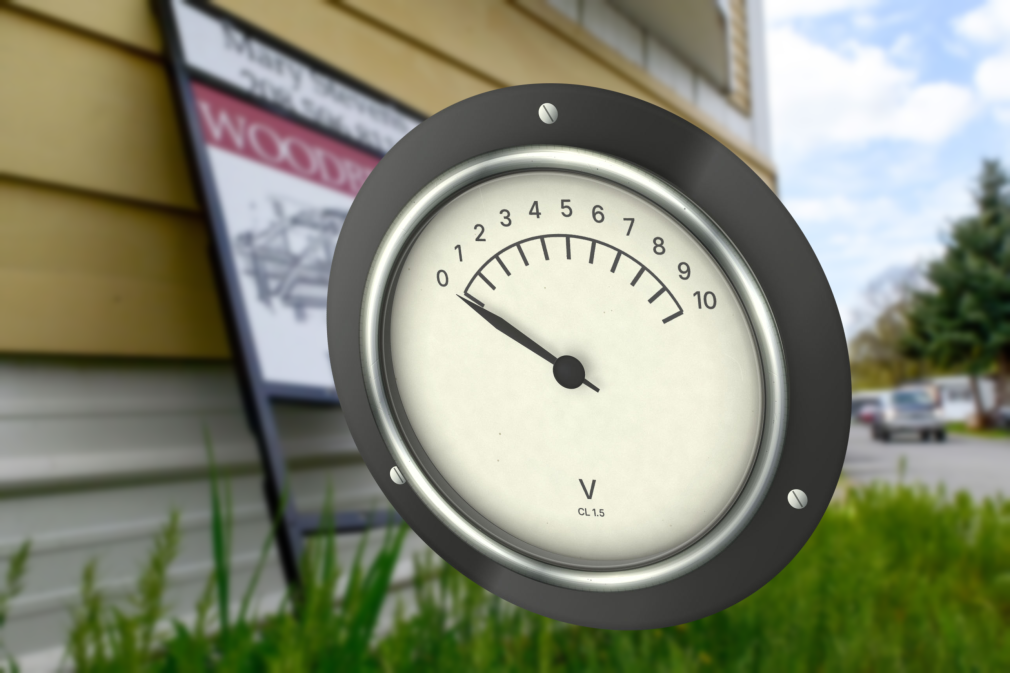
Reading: value=0 unit=V
